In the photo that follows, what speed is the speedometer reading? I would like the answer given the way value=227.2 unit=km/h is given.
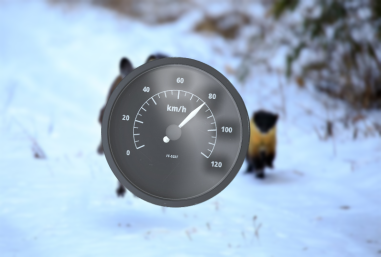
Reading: value=80 unit=km/h
